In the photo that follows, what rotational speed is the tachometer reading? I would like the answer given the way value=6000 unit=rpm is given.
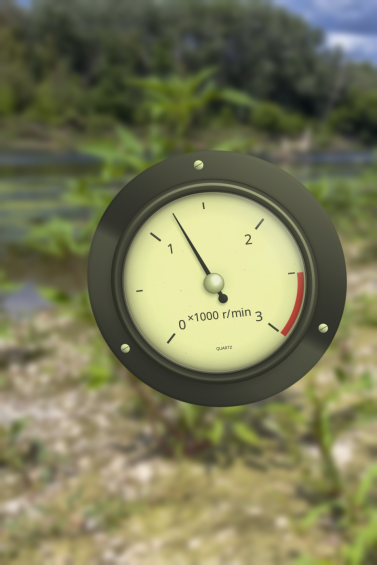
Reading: value=1250 unit=rpm
